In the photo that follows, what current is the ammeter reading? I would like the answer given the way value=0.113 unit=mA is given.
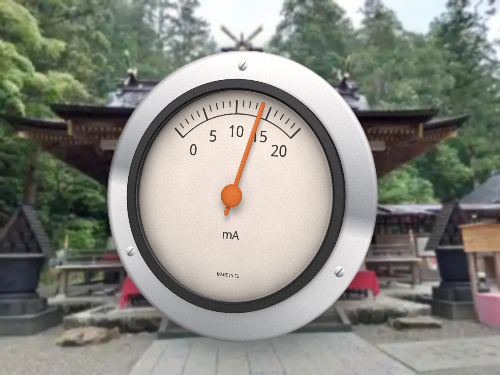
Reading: value=14 unit=mA
